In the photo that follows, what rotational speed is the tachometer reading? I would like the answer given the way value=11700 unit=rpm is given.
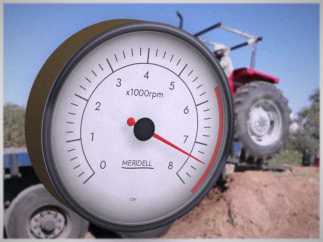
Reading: value=7400 unit=rpm
